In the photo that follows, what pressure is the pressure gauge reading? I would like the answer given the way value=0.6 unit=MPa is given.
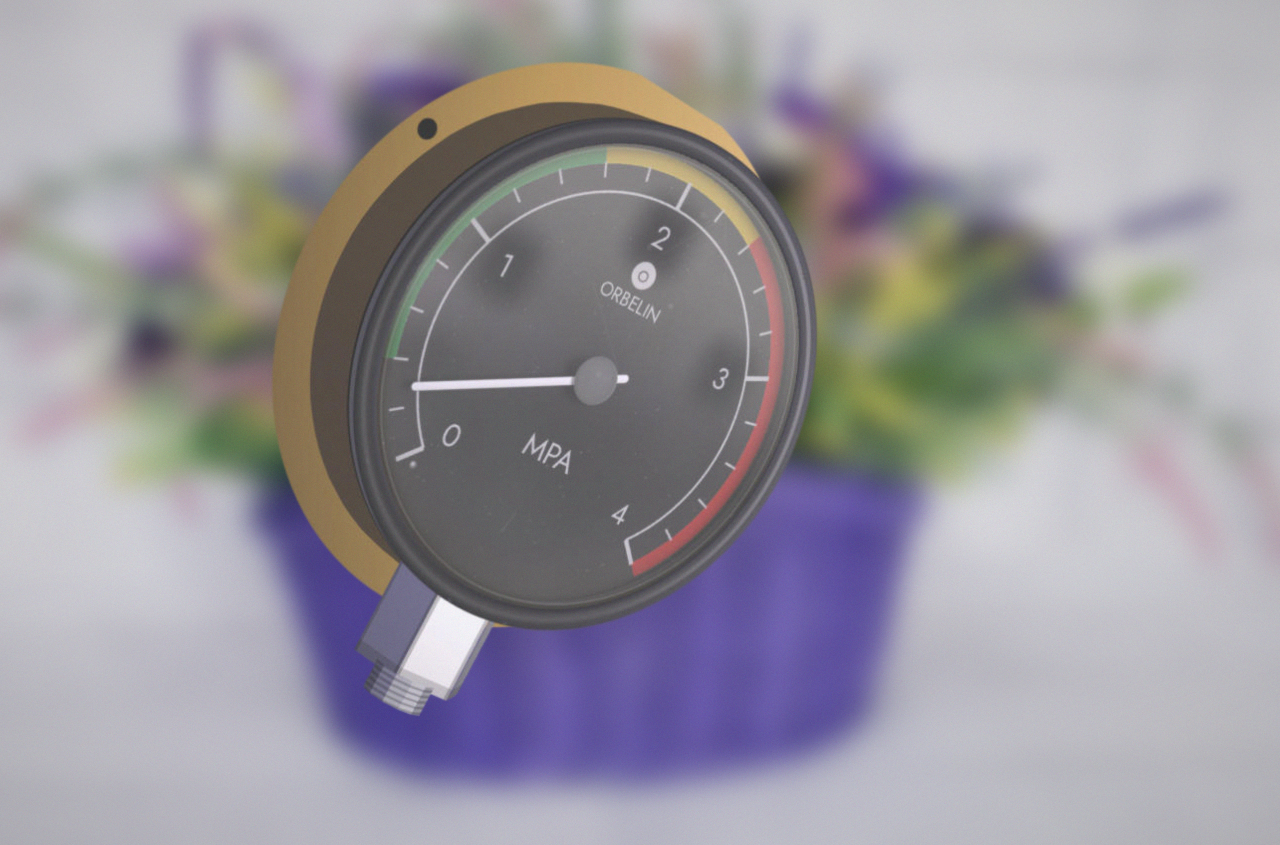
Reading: value=0.3 unit=MPa
